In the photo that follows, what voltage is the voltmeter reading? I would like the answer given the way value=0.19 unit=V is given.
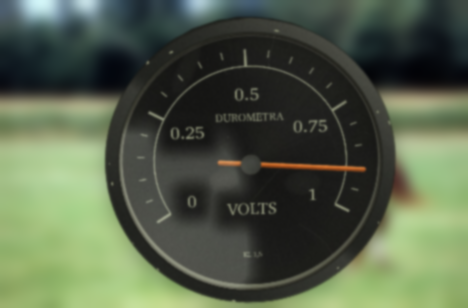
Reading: value=0.9 unit=V
